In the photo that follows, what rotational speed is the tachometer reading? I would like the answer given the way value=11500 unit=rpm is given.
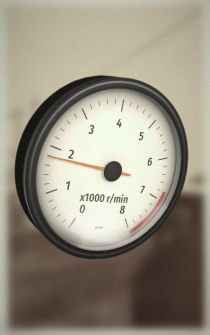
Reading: value=1800 unit=rpm
